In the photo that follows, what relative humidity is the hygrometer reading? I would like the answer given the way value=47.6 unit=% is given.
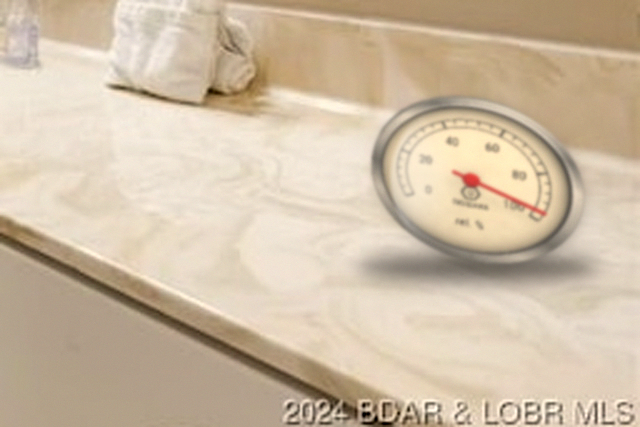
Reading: value=96 unit=%
